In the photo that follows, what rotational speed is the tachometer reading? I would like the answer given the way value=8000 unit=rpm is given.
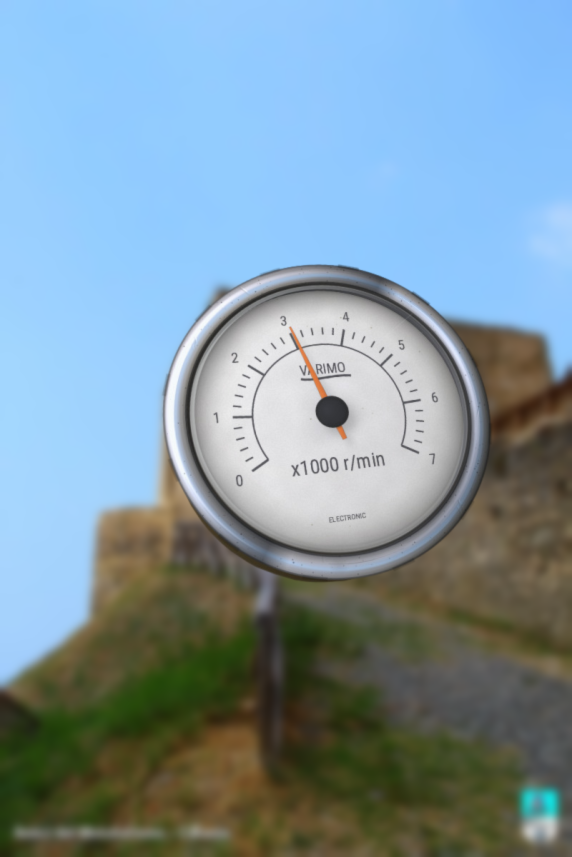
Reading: value=3000 unit=rpm
